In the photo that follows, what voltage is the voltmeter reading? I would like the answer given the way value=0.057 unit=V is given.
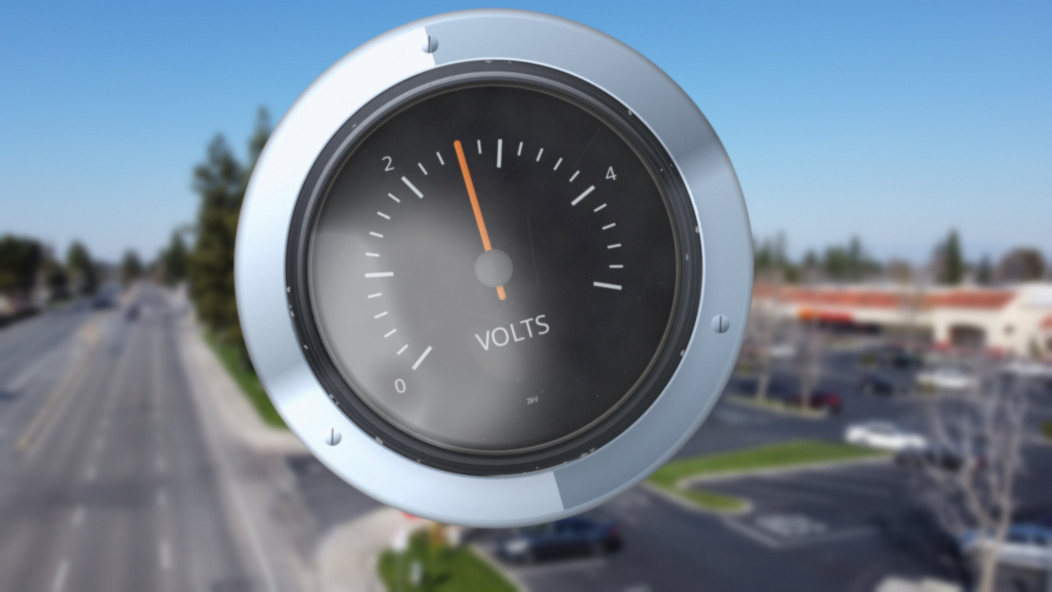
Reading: value=2.6 unit=V
